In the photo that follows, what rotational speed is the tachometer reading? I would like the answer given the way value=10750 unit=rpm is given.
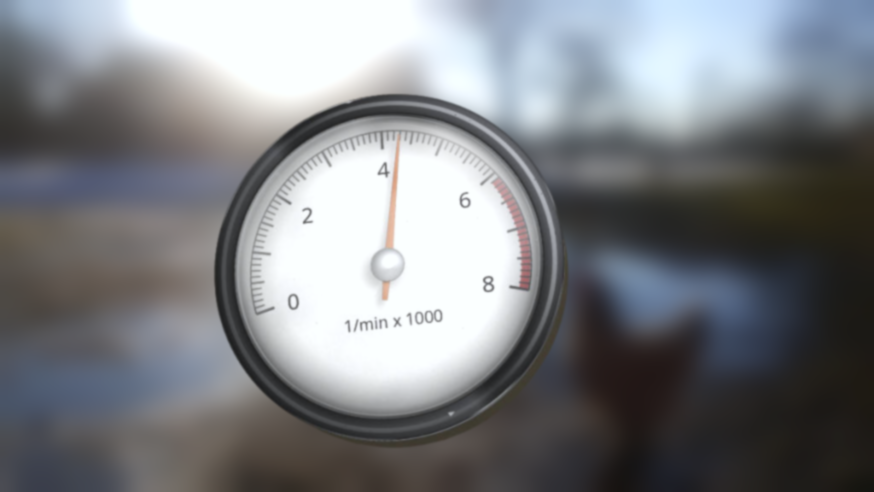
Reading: value=4300 unit=rpm
